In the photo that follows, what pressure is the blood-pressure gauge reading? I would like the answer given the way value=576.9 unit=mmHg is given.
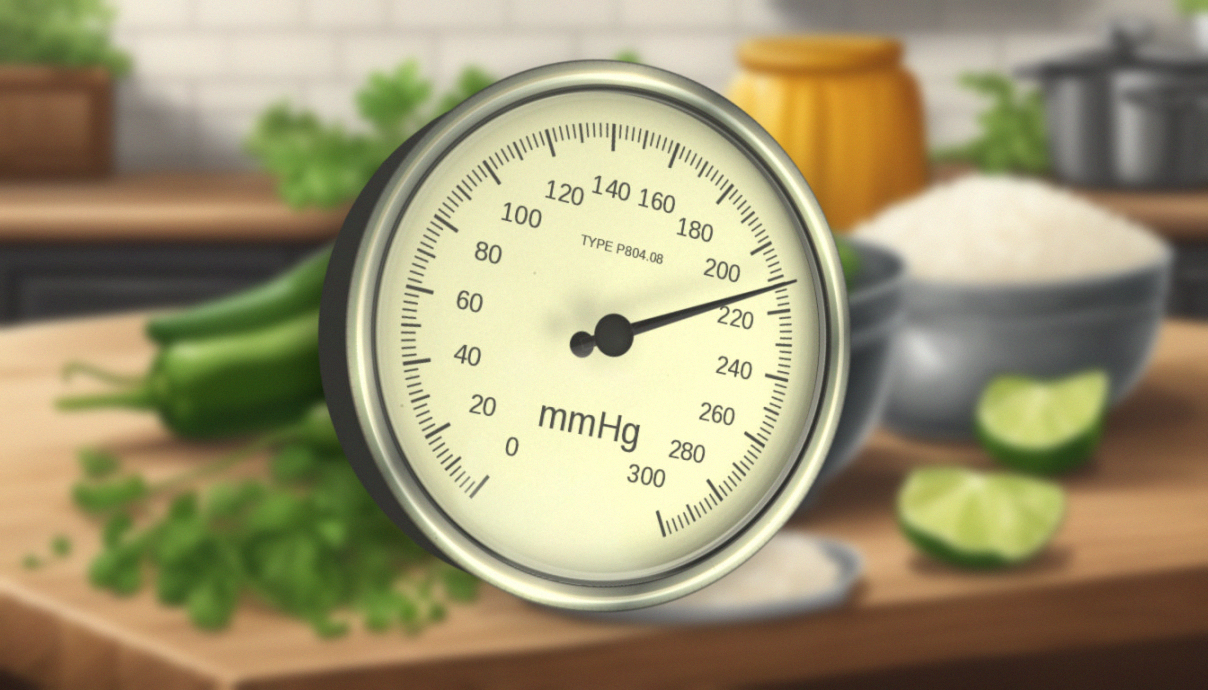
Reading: value=212 unit=mmHg
